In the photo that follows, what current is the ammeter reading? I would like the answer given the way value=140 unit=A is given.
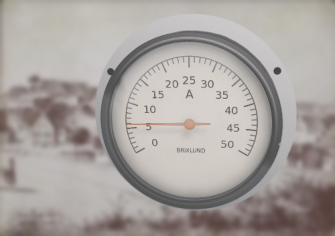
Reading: value=6 unit=A
